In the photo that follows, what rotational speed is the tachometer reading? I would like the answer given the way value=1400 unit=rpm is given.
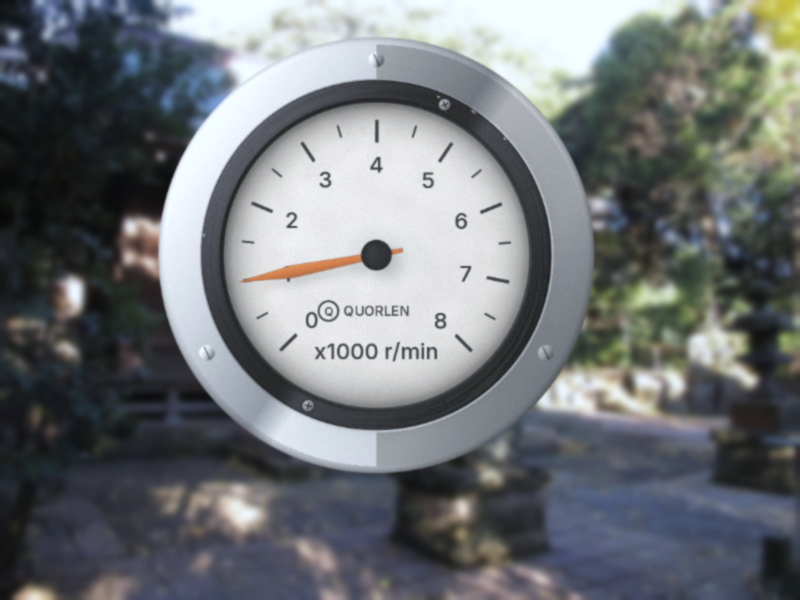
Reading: value=1000 unit=rpm
